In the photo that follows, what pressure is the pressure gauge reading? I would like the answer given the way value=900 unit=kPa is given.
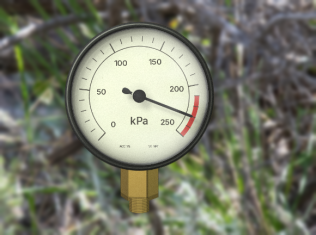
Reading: value=230 unit=kPa
